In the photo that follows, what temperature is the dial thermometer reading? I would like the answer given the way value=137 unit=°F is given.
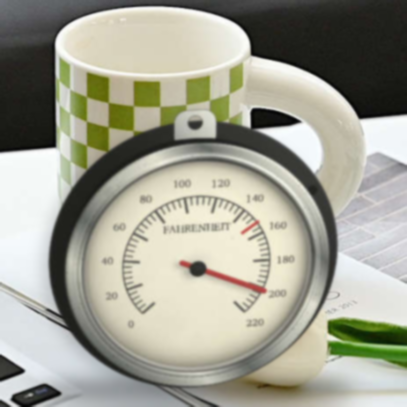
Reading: value=200 unit=°F
